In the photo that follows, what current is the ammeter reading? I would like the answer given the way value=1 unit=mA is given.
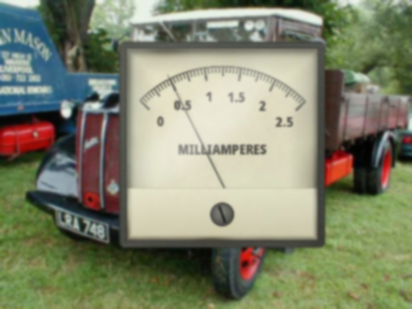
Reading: value=0.5 unit=mA
